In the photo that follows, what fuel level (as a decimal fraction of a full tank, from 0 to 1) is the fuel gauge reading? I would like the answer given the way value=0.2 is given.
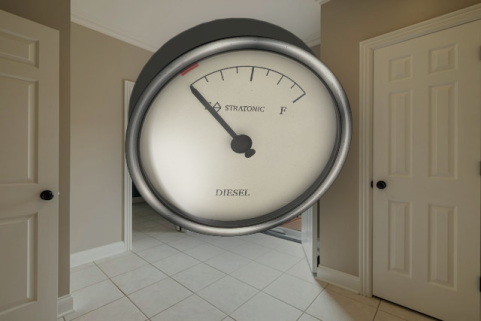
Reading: value=0
